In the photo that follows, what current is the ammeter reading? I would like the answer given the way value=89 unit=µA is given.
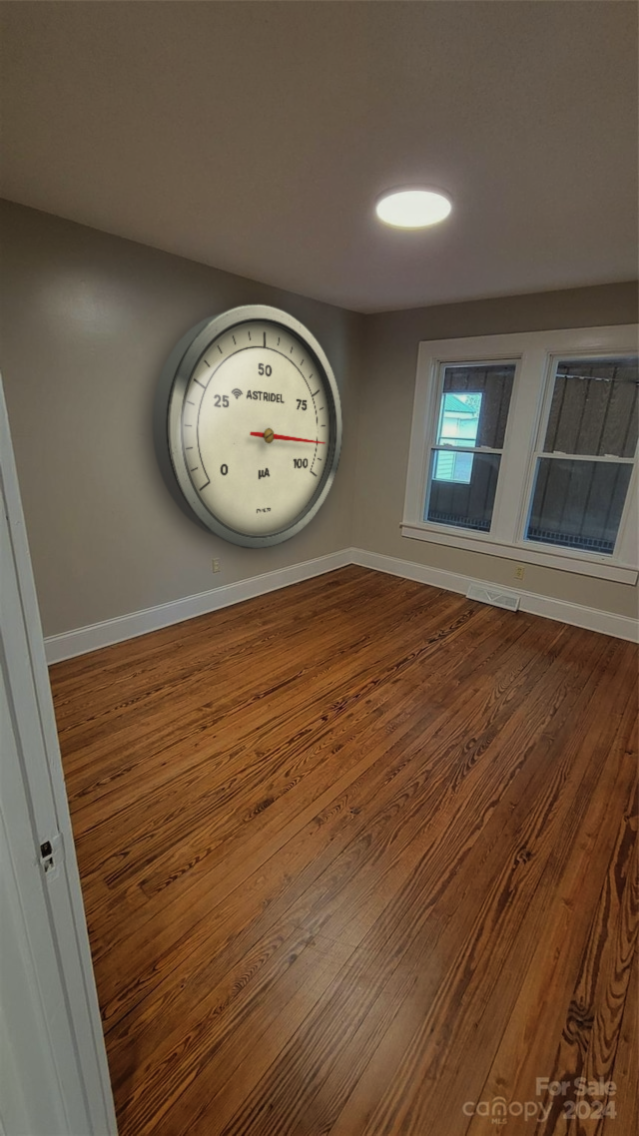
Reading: value=90 unit=µA
